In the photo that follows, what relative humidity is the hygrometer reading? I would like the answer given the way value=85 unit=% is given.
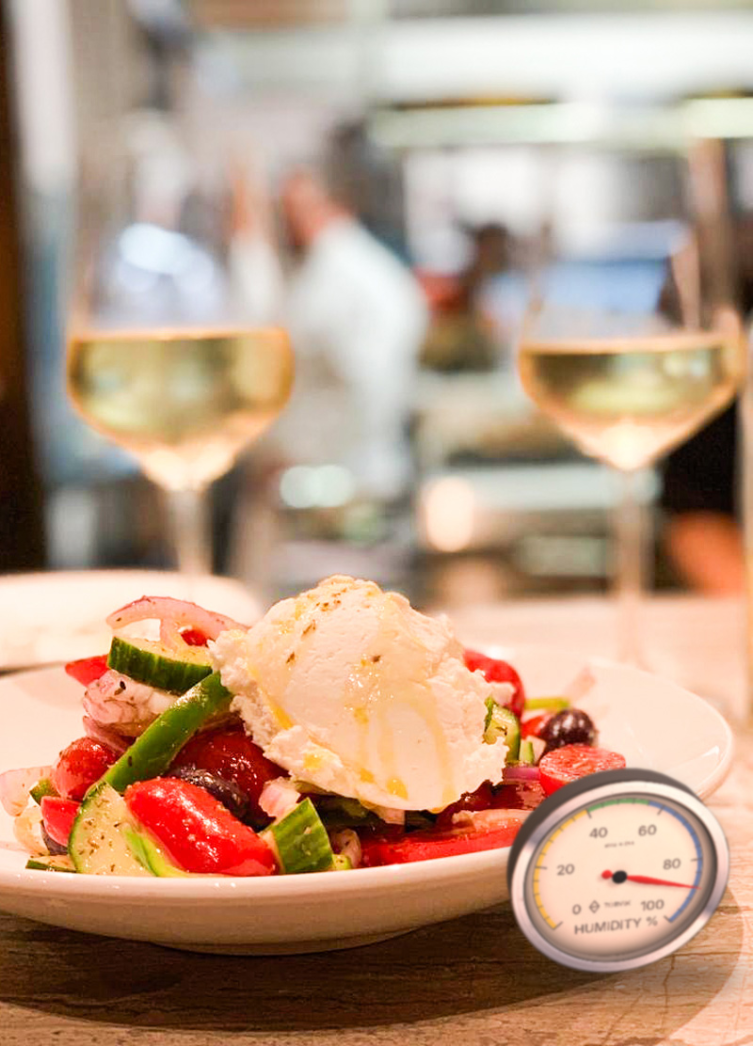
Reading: value=88 unit=%
